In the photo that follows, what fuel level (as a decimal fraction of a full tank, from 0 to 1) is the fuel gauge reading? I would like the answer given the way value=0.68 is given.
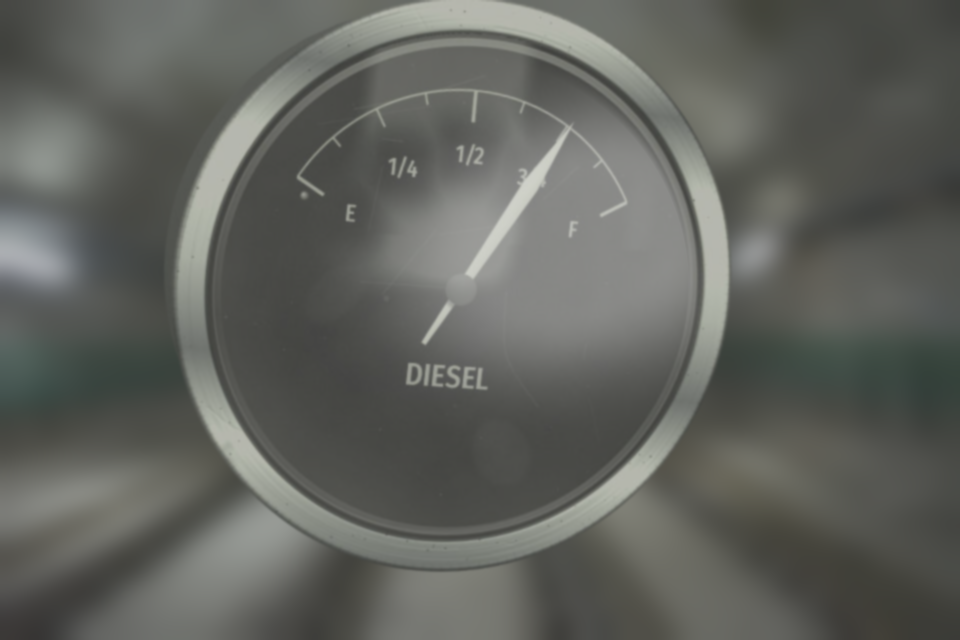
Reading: value=0.75
